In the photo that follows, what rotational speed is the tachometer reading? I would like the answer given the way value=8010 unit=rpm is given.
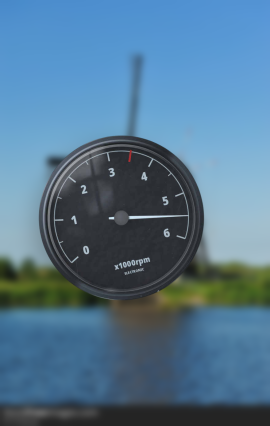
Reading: value=5500 unit=rpm
